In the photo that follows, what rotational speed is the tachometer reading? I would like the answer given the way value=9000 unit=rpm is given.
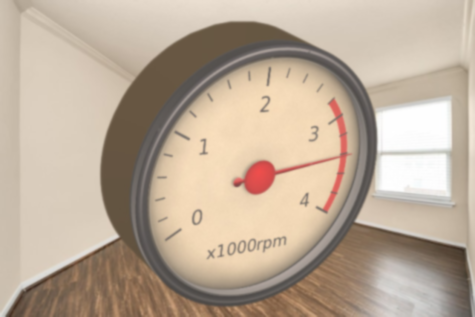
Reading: value=3400 unit=rpm
